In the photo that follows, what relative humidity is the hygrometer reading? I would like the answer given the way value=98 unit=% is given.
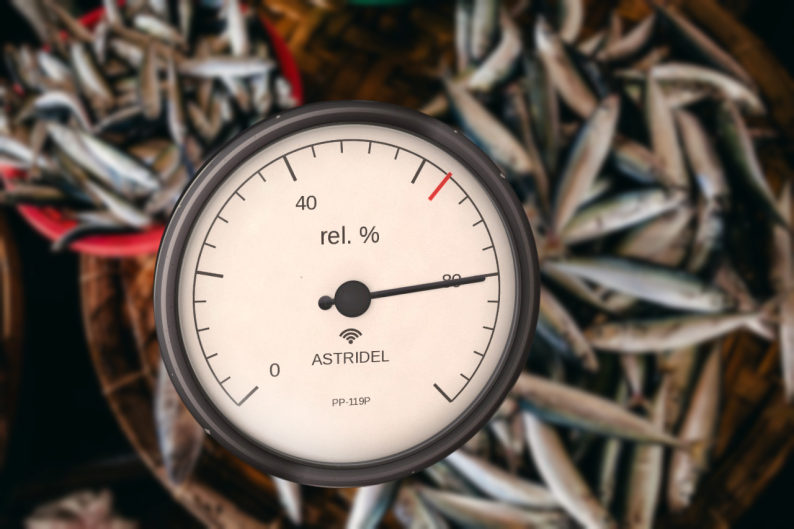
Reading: value=80 unit=%
